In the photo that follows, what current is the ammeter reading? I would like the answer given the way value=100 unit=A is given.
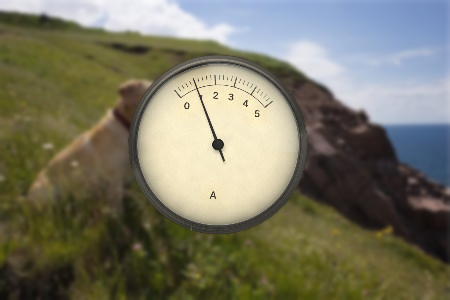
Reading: value=1 unit=A
